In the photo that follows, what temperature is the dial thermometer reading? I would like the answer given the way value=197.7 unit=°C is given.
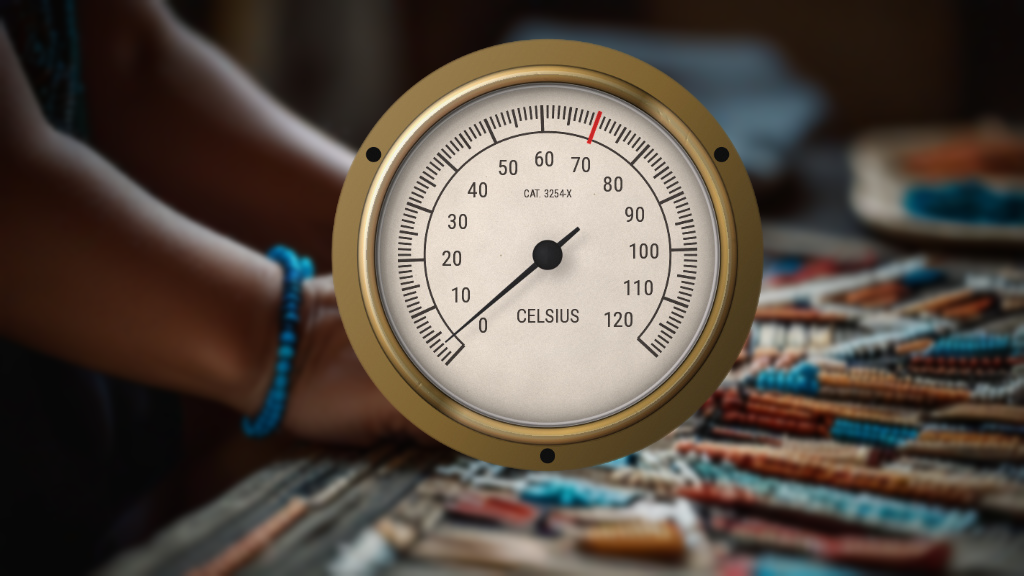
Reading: value=3 unit=°C
